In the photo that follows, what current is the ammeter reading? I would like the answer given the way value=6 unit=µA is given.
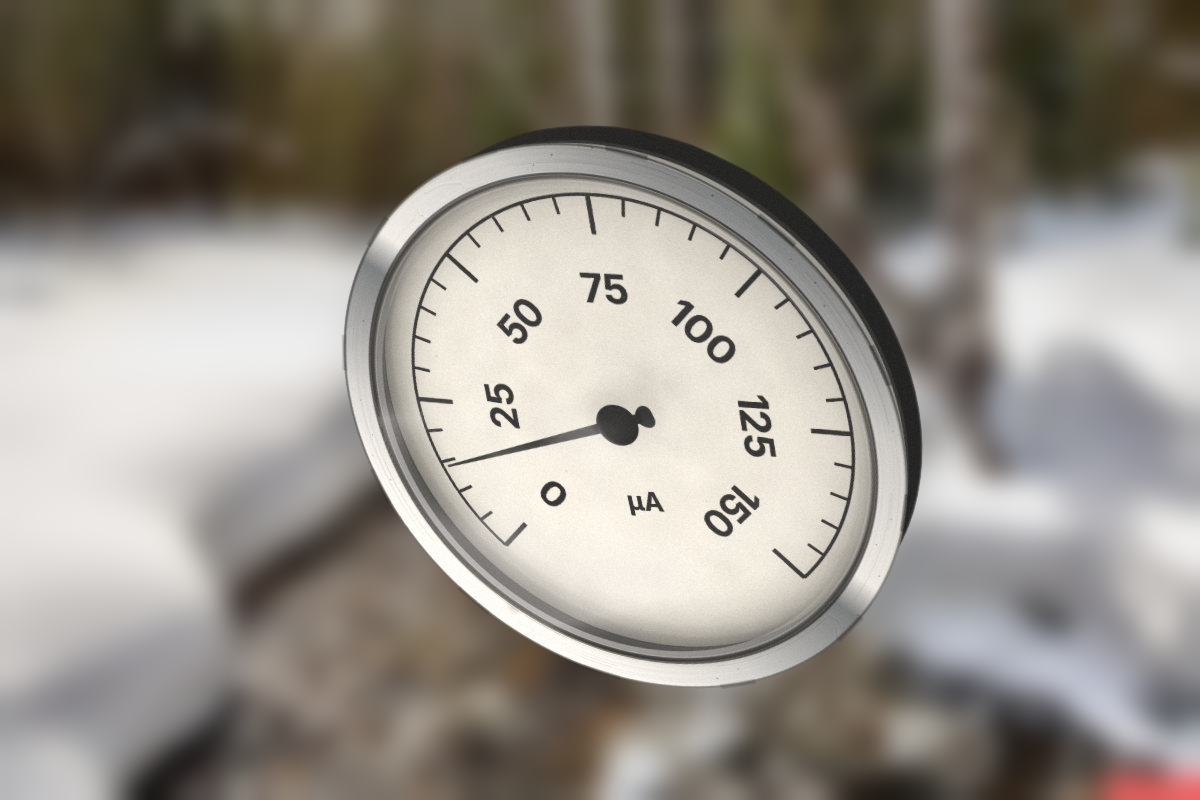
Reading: value=15 unit=µA
